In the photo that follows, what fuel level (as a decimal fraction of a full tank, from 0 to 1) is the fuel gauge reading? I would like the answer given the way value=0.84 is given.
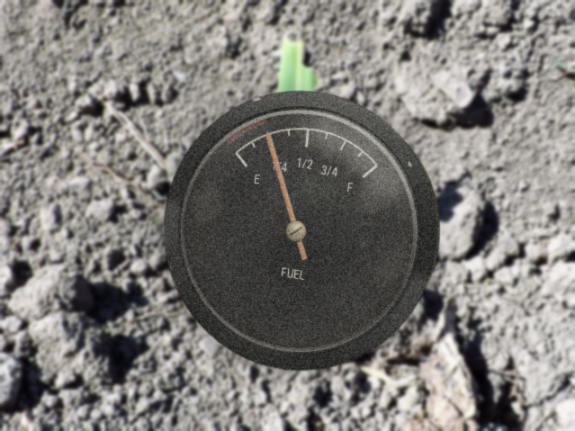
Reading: value=0.25
